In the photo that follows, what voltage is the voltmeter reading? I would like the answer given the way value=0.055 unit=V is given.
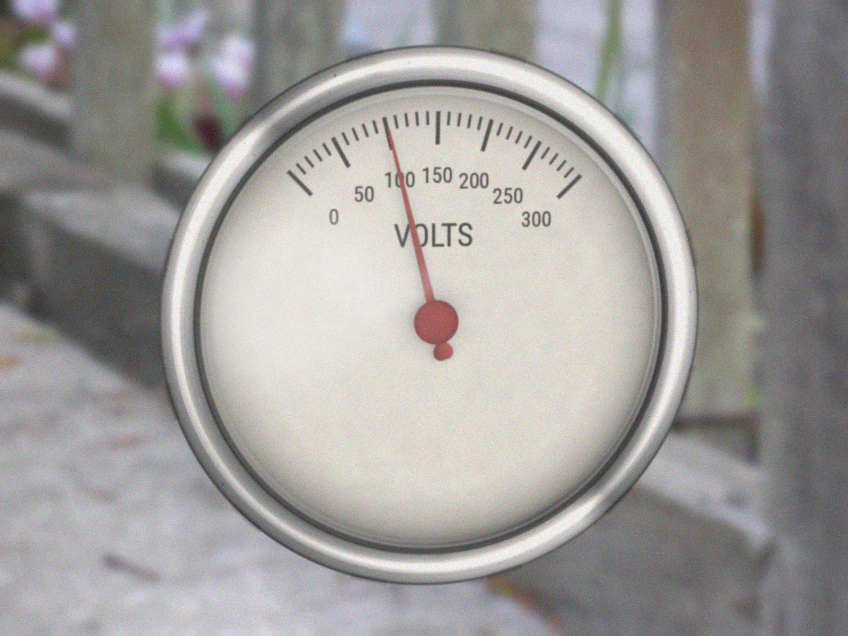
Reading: value=100 unit=V
